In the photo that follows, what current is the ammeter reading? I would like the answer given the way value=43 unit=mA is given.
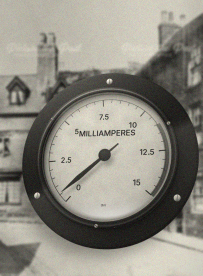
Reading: value=0.5 unit=mA
